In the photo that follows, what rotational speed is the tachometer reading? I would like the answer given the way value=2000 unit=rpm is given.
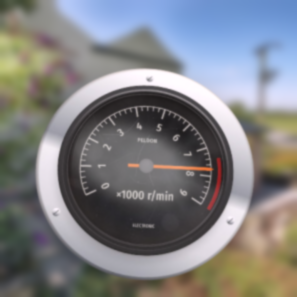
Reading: value=7800 unit=rpm
